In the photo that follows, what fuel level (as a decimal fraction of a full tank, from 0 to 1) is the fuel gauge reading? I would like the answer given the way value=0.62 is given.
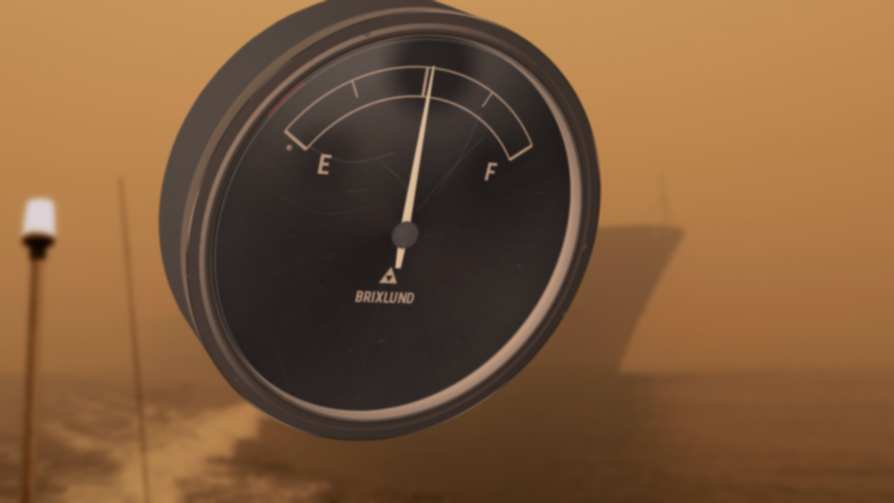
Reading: value=0.5
